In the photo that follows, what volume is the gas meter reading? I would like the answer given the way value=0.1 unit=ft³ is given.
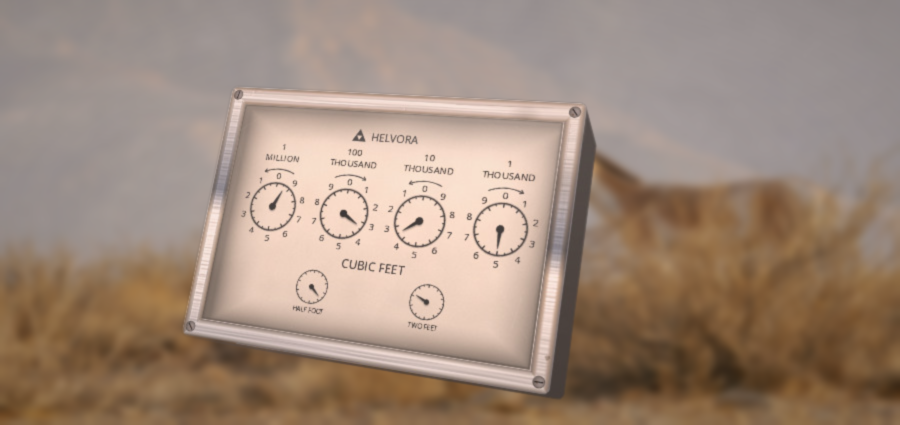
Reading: value=933500 unit=ft³
